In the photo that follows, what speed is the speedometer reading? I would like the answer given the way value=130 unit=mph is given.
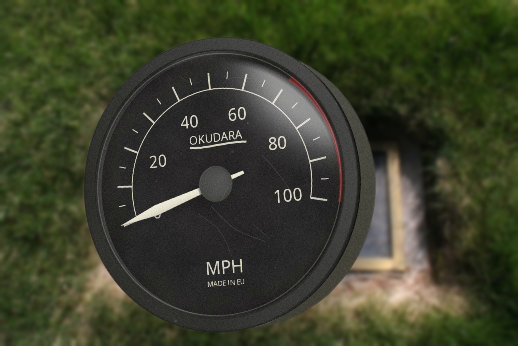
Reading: value=0 unit=mph
